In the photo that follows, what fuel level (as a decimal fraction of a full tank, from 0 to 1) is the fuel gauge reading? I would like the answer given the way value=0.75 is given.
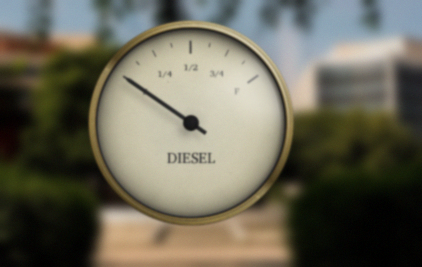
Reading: value=0
